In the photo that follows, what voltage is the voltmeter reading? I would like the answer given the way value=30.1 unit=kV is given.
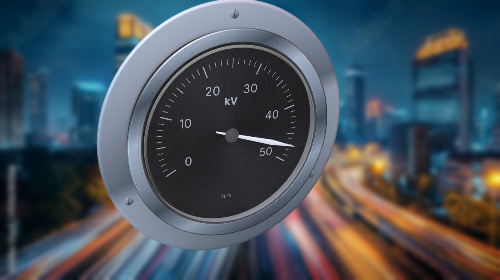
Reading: value=47 unit=kV
